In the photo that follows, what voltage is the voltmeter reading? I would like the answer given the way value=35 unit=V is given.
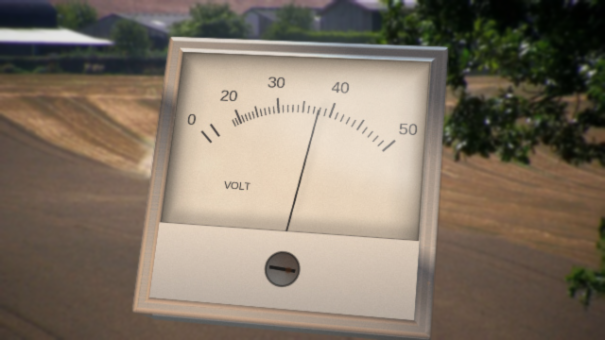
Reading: value=38 unit=V
